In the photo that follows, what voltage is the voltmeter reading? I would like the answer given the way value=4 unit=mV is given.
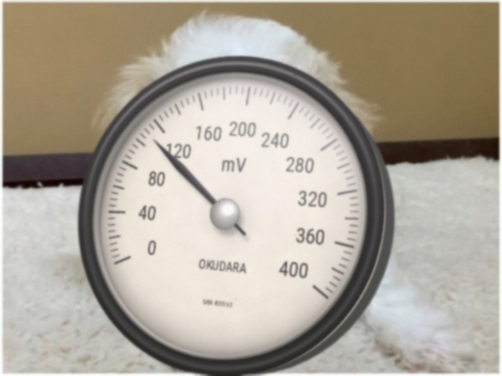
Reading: value=110 unit=mV
